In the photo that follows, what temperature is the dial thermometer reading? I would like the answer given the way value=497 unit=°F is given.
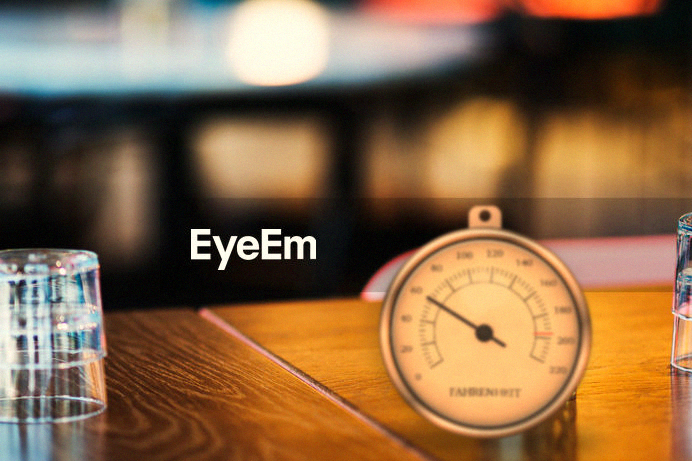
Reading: value=60 unit=°F
